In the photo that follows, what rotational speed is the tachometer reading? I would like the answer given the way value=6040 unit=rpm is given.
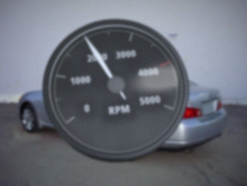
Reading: value=2000 unit=rpm
